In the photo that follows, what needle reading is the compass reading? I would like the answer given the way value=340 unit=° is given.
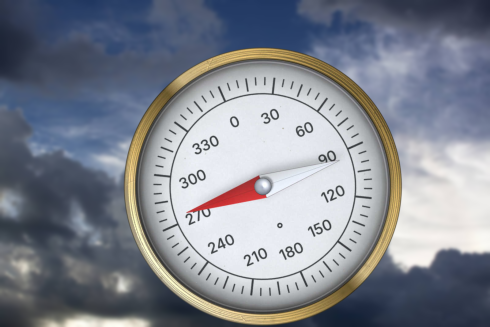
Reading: value=275 unit=°
